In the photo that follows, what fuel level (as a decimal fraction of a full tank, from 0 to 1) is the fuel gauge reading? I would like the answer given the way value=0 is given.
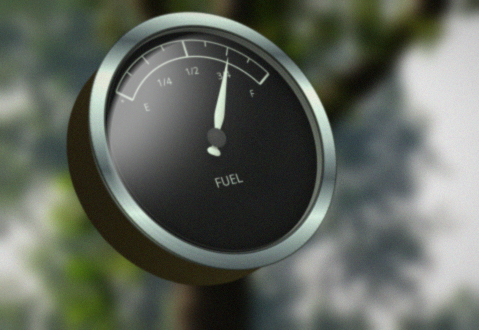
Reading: value=0.75
